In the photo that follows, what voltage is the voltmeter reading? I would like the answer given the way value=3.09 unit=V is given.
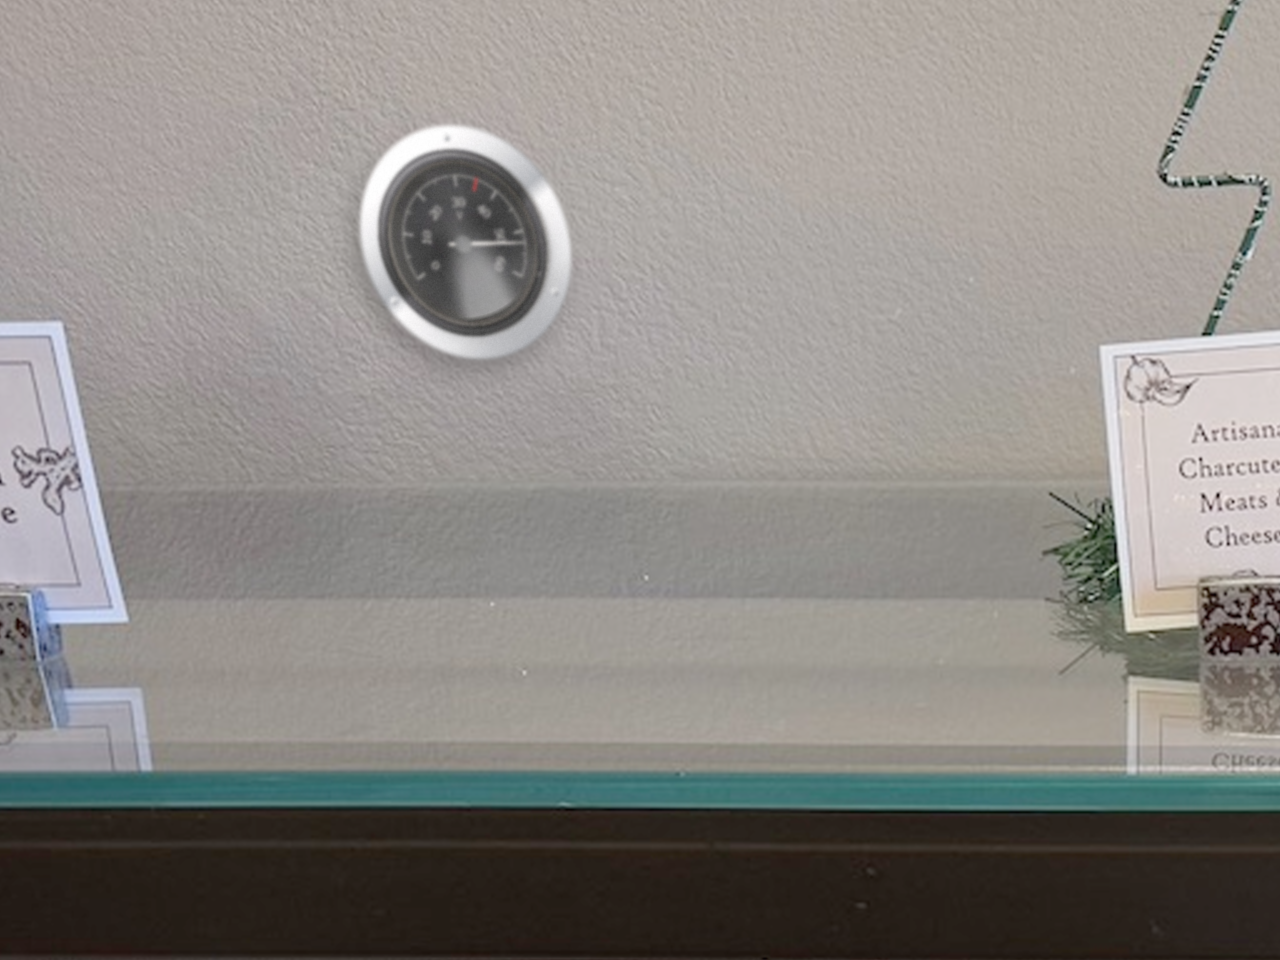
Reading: value=52.5 unit=V
